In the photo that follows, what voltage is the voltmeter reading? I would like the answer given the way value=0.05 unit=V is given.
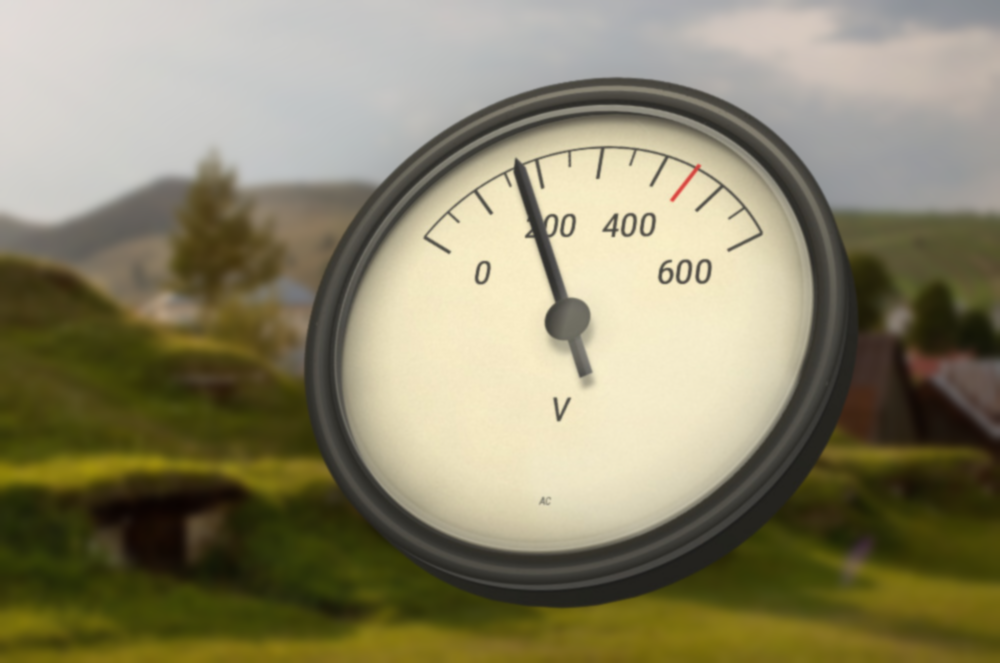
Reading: value=175 unit=V
